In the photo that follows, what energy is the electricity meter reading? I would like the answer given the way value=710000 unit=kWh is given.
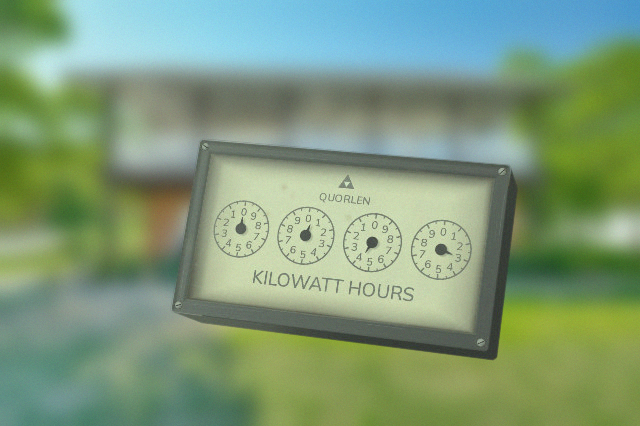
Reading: value=43 unit=kWh
